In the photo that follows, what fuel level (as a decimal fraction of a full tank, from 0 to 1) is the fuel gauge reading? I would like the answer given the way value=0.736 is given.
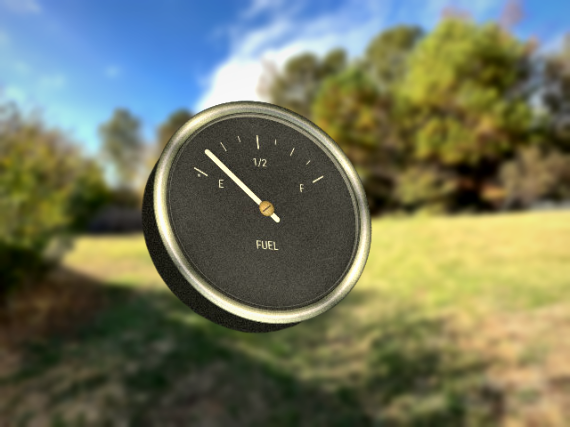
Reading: value=0.125
